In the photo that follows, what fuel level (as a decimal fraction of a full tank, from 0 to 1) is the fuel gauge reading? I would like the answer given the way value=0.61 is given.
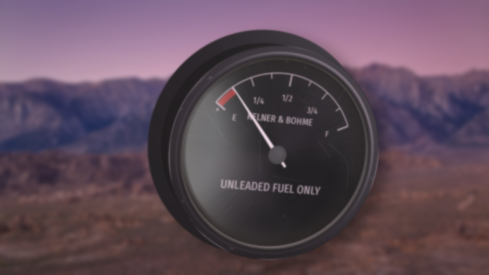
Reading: value=0.125
